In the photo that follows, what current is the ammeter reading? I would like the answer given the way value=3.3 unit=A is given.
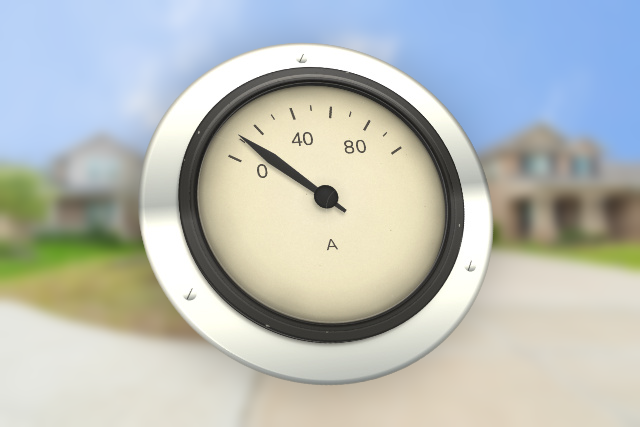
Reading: value=10 unit=A
